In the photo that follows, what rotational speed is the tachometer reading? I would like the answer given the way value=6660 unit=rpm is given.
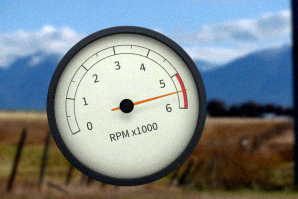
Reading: value=5500 unit=rpm
